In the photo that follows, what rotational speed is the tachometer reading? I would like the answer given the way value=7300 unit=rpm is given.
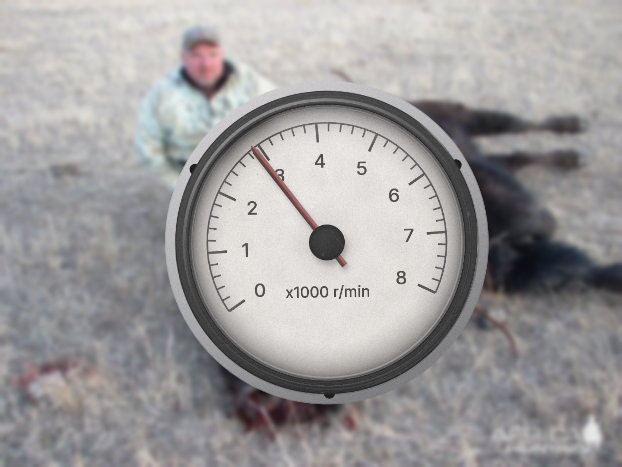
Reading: value=2900 unit=rpm
